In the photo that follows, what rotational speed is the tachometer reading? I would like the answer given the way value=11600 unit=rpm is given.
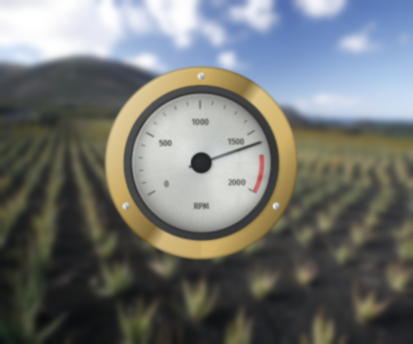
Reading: value=1600 unit=rpm
